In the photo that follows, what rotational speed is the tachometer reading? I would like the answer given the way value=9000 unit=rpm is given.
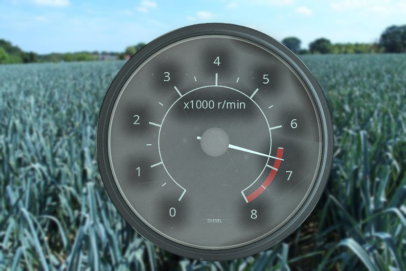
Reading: value=6750 unit=rpm
